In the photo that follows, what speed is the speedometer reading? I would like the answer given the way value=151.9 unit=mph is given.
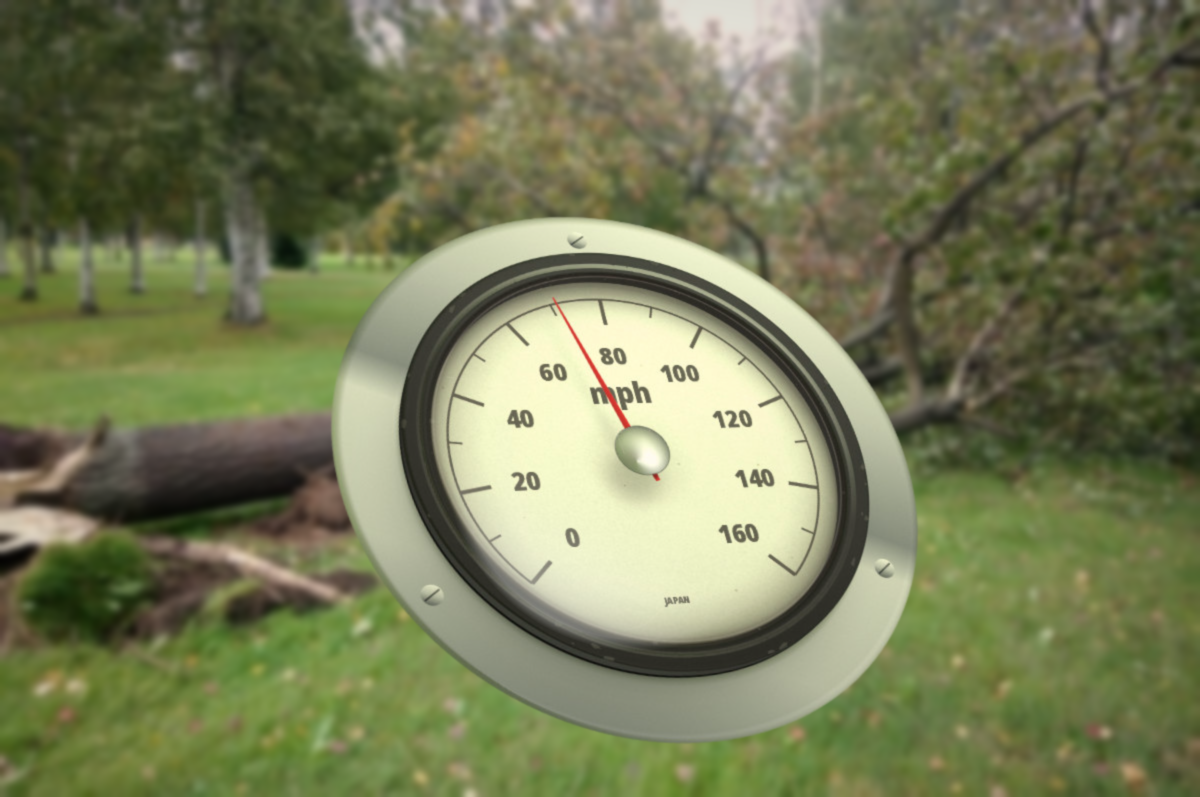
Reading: value=70 unit=mph
